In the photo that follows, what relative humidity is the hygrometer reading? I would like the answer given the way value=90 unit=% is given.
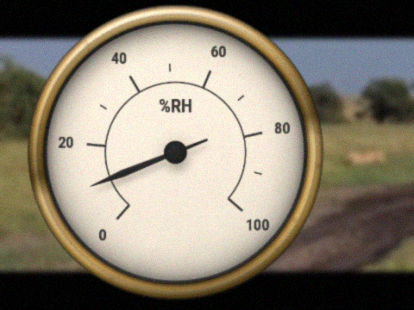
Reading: value=10 unit=%
